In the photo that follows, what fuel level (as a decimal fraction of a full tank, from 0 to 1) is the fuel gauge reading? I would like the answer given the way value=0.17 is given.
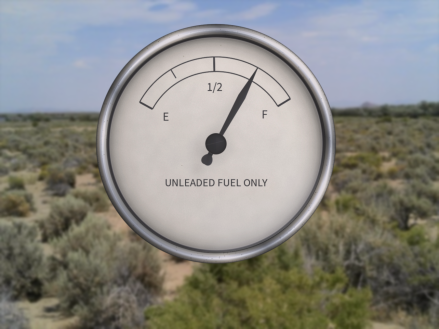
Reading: value=0.75
